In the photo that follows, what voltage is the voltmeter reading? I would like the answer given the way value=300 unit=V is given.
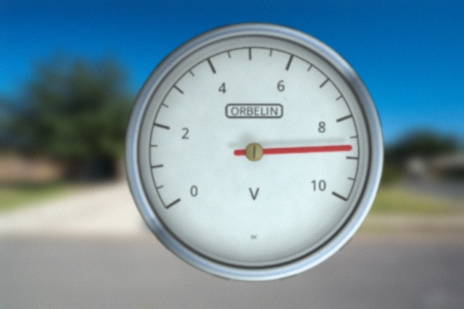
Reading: value=8.75 unit=V
